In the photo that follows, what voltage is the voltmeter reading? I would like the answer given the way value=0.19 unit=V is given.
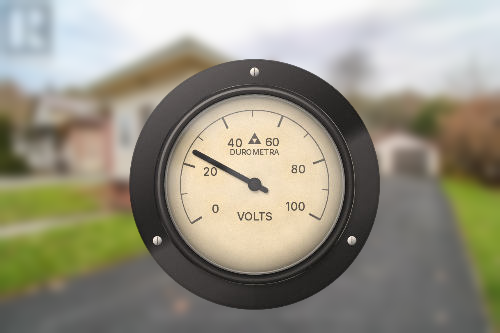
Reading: value=25 unit=V
